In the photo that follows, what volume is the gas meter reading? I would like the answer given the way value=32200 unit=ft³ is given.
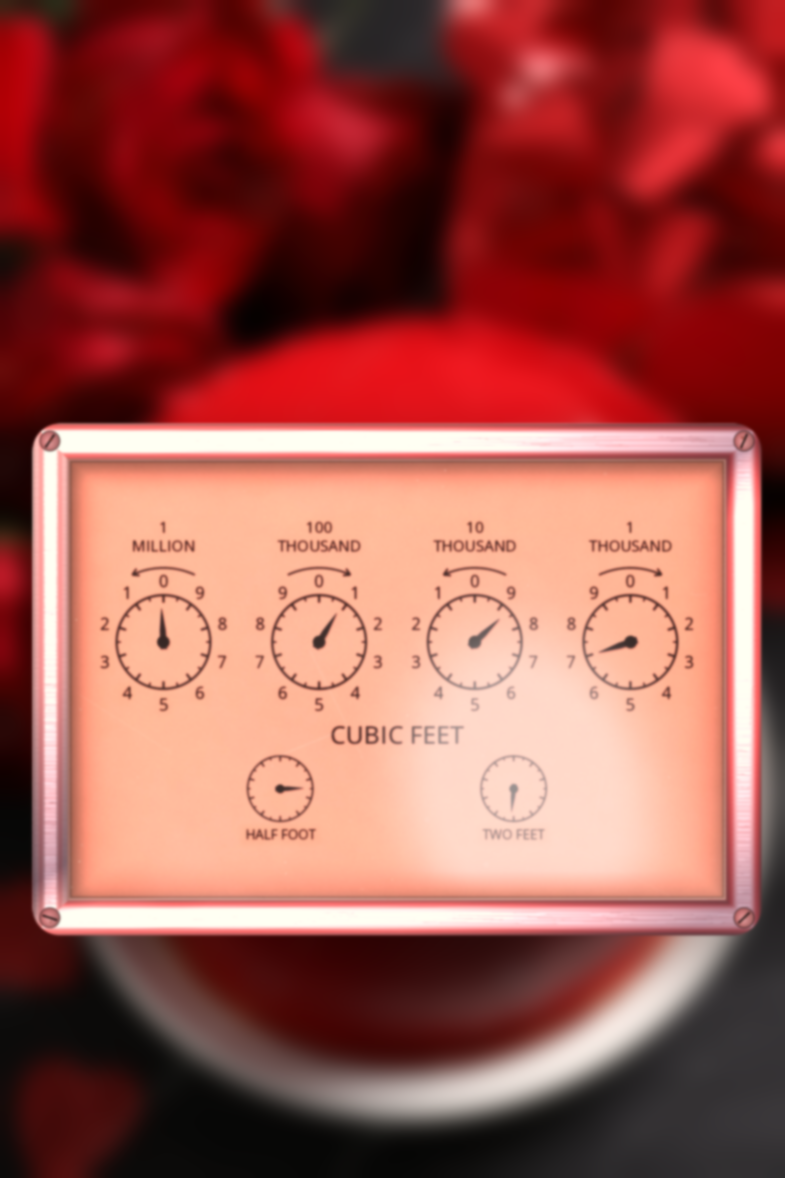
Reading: value=8700 unit=ft³
